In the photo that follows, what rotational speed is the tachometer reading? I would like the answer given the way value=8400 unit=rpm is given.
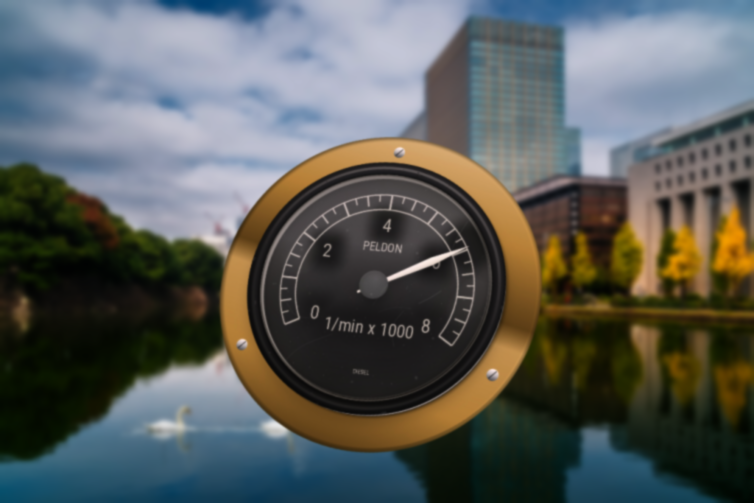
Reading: value=6000 unit=rpm
